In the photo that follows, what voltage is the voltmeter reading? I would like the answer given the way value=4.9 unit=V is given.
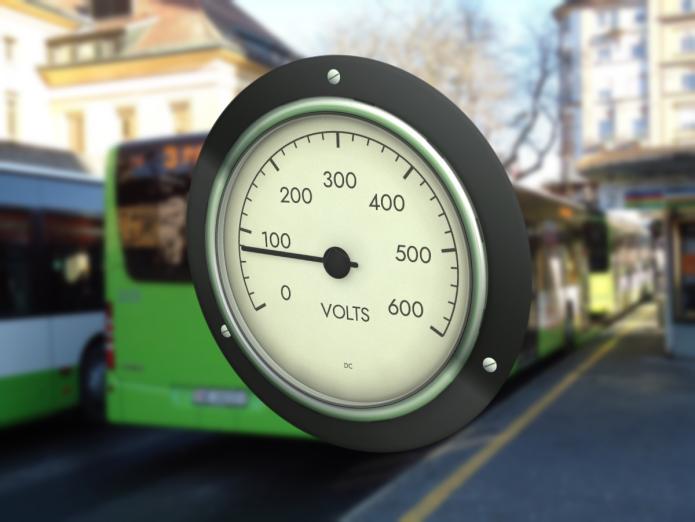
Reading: value=80 unit=V
